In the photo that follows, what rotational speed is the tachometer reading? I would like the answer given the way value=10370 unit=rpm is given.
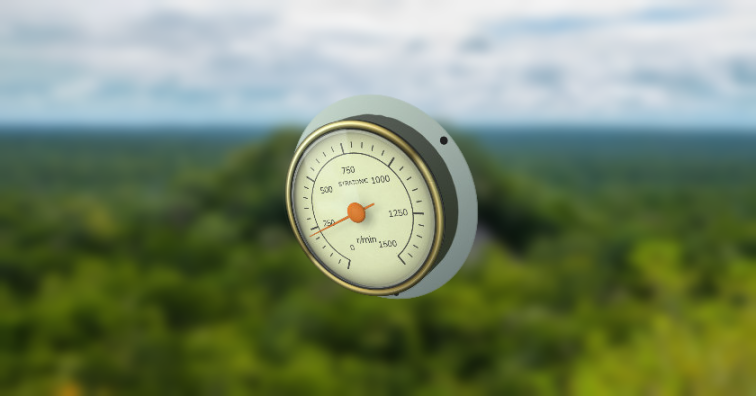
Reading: value=225 unit=rpm
